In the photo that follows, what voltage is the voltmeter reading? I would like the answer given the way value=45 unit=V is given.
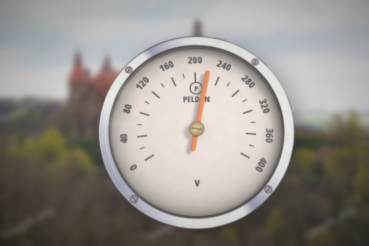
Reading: value=220 unit=V
